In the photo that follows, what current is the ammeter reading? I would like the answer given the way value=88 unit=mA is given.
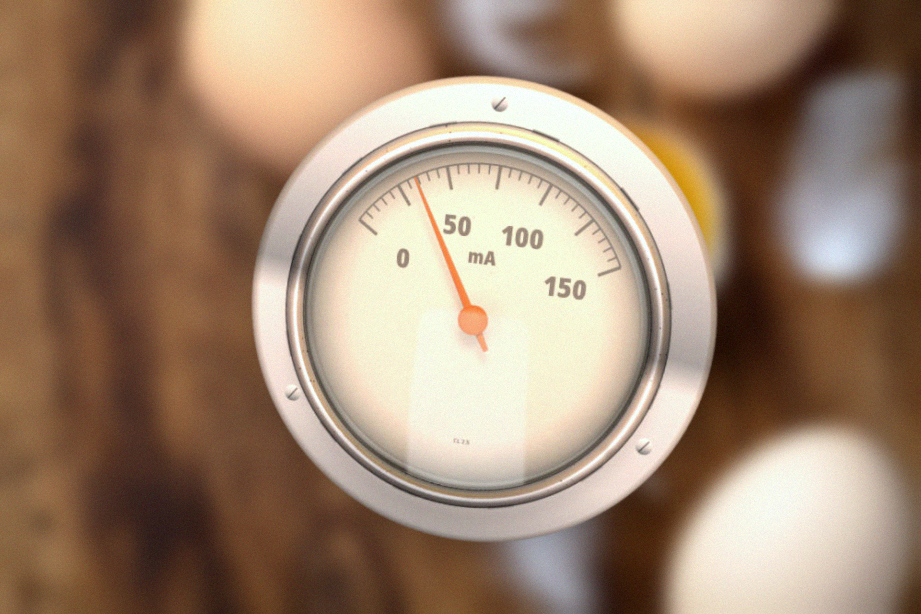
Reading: value=35 unit=mA
